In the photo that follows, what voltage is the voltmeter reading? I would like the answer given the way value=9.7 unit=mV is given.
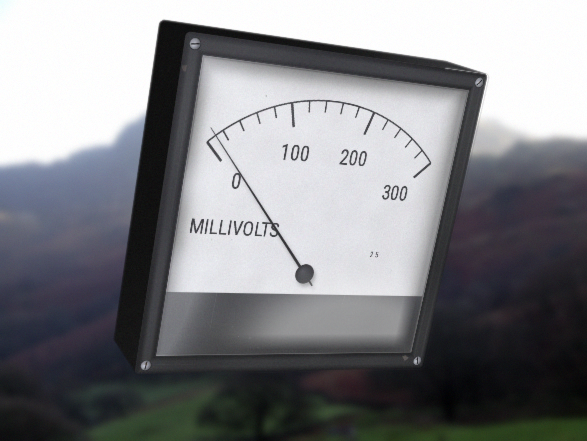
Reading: value=10 unit=mV
